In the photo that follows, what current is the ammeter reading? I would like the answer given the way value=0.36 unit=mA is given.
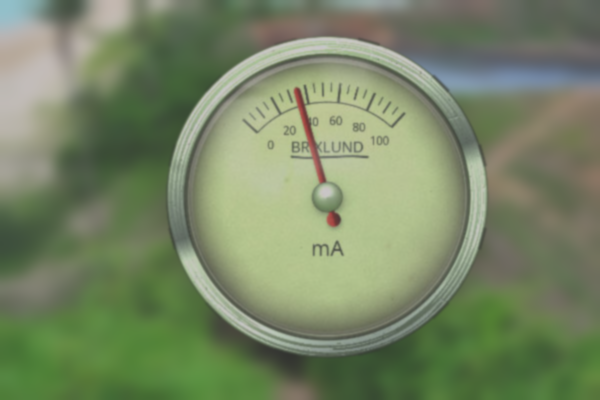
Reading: value=35 unit=mA
